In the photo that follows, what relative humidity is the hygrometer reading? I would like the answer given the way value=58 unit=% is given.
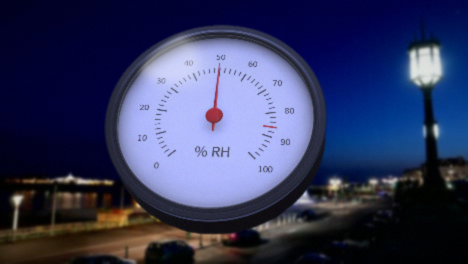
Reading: value=50 unit=%
